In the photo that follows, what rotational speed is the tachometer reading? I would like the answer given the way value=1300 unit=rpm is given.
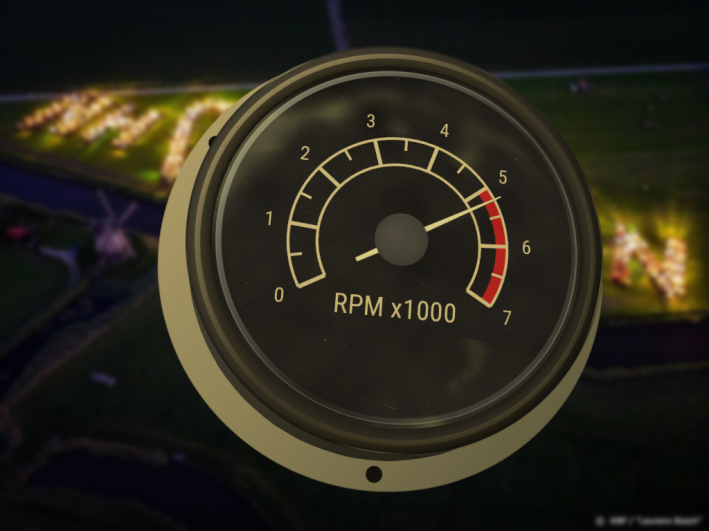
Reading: value=5250 unit=rpm
